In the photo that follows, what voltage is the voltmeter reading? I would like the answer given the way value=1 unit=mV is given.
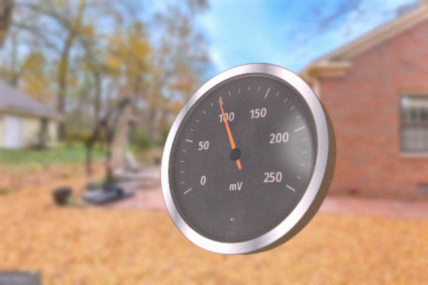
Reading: value=100 unit=mV
